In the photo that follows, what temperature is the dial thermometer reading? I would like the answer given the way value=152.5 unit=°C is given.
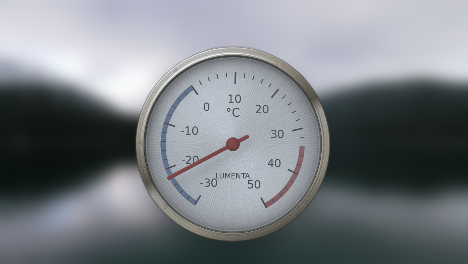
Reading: value=-22 unit=°C
